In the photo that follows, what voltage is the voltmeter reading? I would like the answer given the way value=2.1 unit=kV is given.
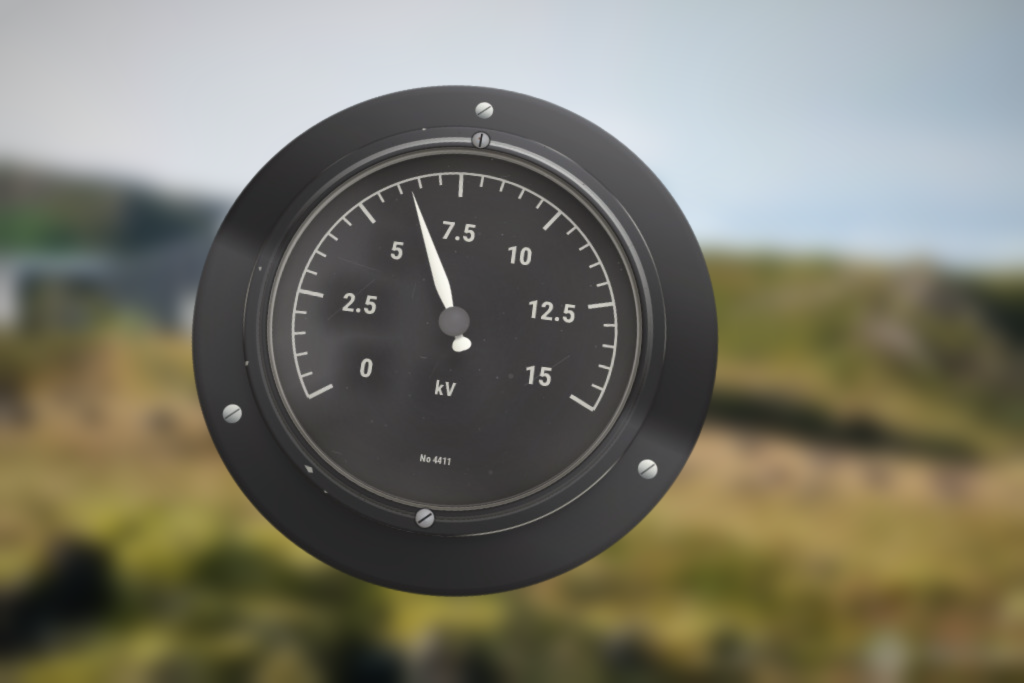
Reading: value=6.25 unit=kV
